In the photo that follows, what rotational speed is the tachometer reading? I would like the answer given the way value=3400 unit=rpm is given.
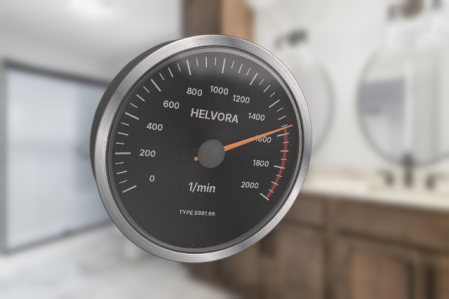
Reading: value=1550 unit=rpm
